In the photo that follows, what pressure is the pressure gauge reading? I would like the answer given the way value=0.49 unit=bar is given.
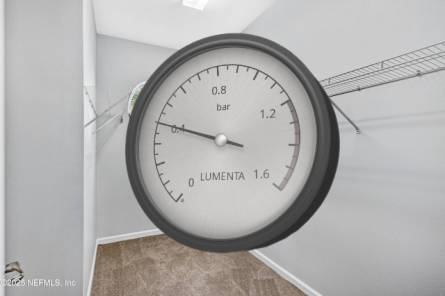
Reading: value=0.4 unit=bar
